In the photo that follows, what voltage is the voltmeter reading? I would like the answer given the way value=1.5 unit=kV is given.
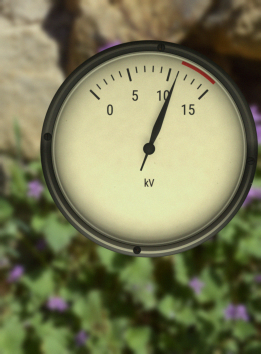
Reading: value=11 unit=kV
